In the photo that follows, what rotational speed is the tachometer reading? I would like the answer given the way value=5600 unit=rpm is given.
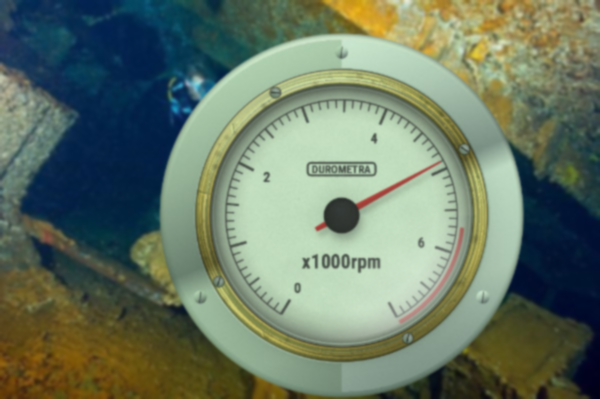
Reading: value=4900 unit=rpm
